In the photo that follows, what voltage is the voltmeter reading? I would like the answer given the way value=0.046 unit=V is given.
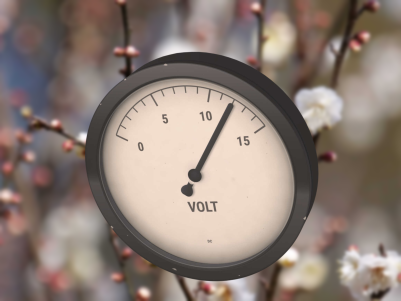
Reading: value=12 unit=V
